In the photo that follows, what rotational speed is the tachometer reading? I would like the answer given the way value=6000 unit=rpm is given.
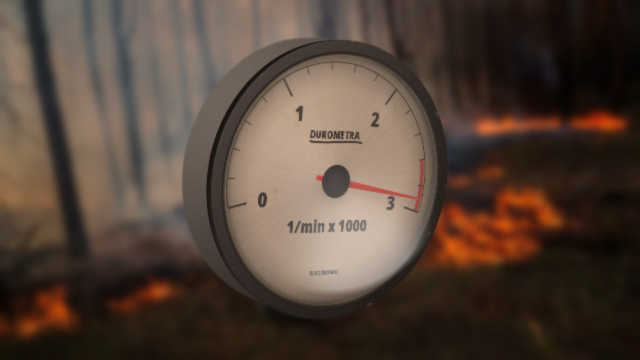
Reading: value=2900 unit=rpm
